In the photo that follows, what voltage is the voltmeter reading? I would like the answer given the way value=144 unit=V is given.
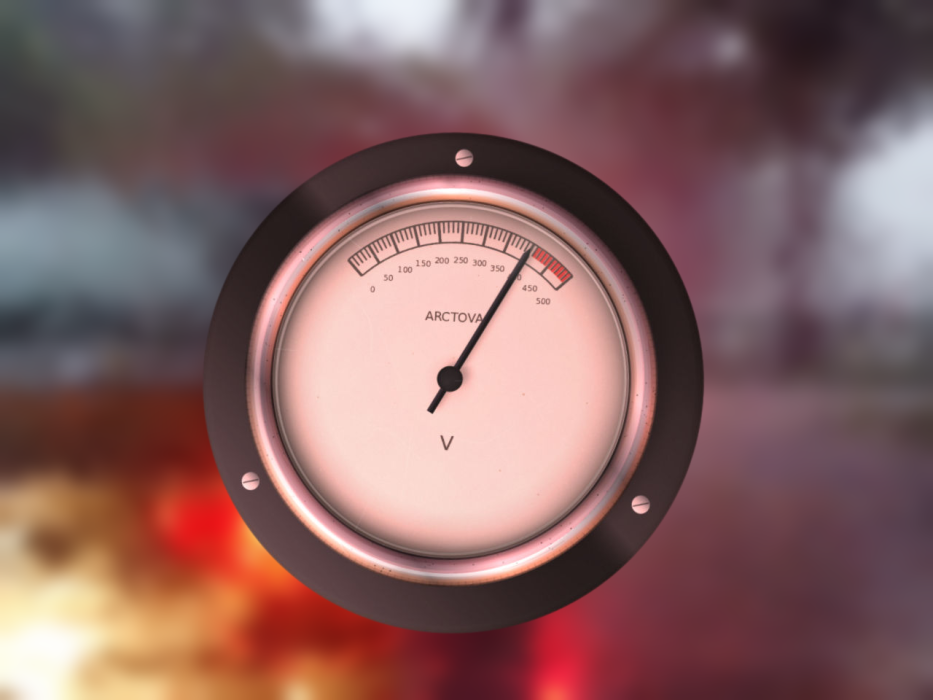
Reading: value=400 unit=V
